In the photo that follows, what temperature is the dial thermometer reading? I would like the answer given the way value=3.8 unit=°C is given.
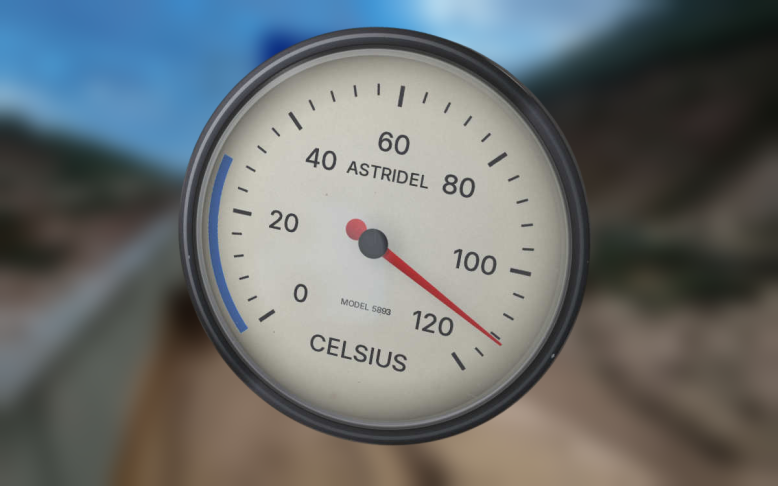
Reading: value=112 unit=°C
